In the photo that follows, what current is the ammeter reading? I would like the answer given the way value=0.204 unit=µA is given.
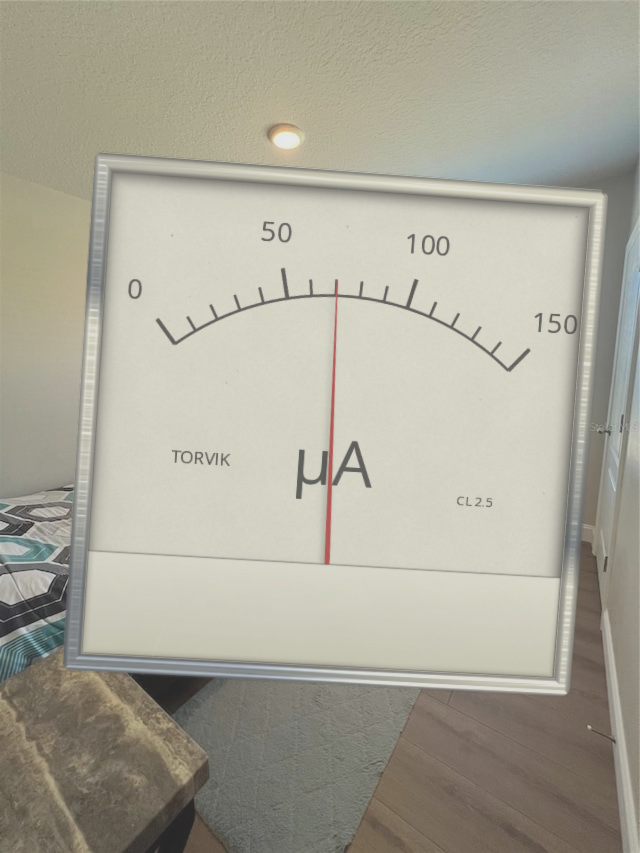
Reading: value=70 unit=µA
